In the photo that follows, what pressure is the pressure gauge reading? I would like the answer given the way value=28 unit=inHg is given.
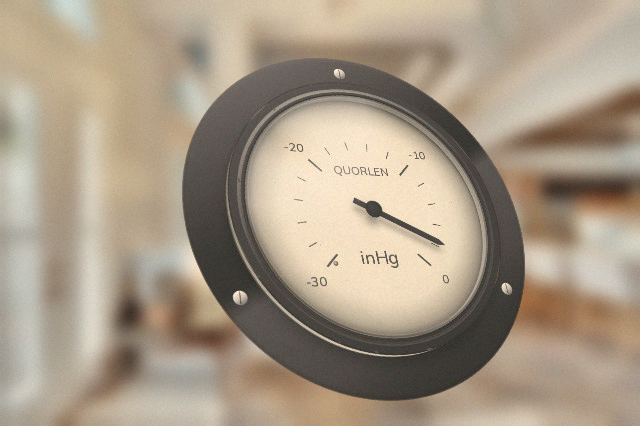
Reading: value=-2 unit=inHg
